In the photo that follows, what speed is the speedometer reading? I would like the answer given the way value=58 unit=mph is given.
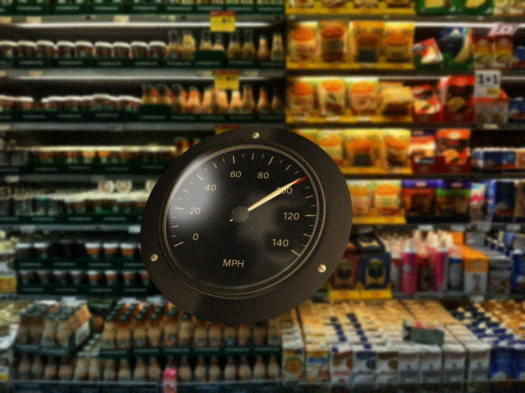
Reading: value=100 unit=mph
